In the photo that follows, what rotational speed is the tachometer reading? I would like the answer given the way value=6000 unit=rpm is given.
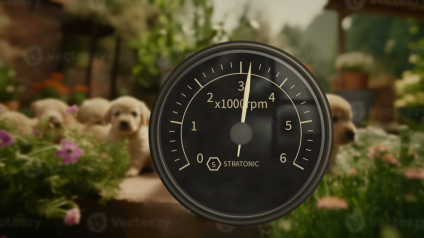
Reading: value=3200 unit=rpm
